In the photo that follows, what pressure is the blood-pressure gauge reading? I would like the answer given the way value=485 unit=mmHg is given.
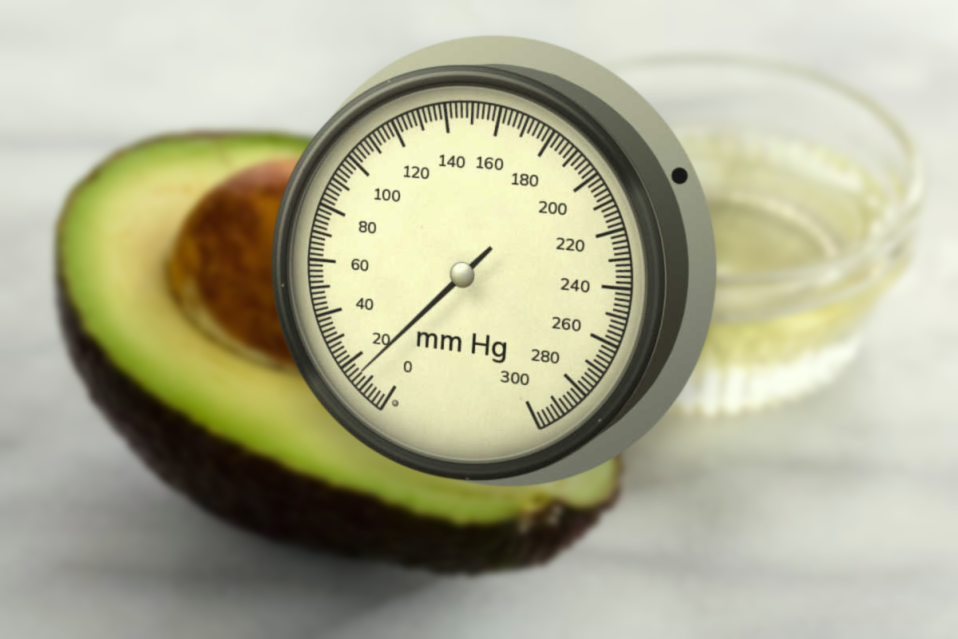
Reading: value=14 unit=mmHg
